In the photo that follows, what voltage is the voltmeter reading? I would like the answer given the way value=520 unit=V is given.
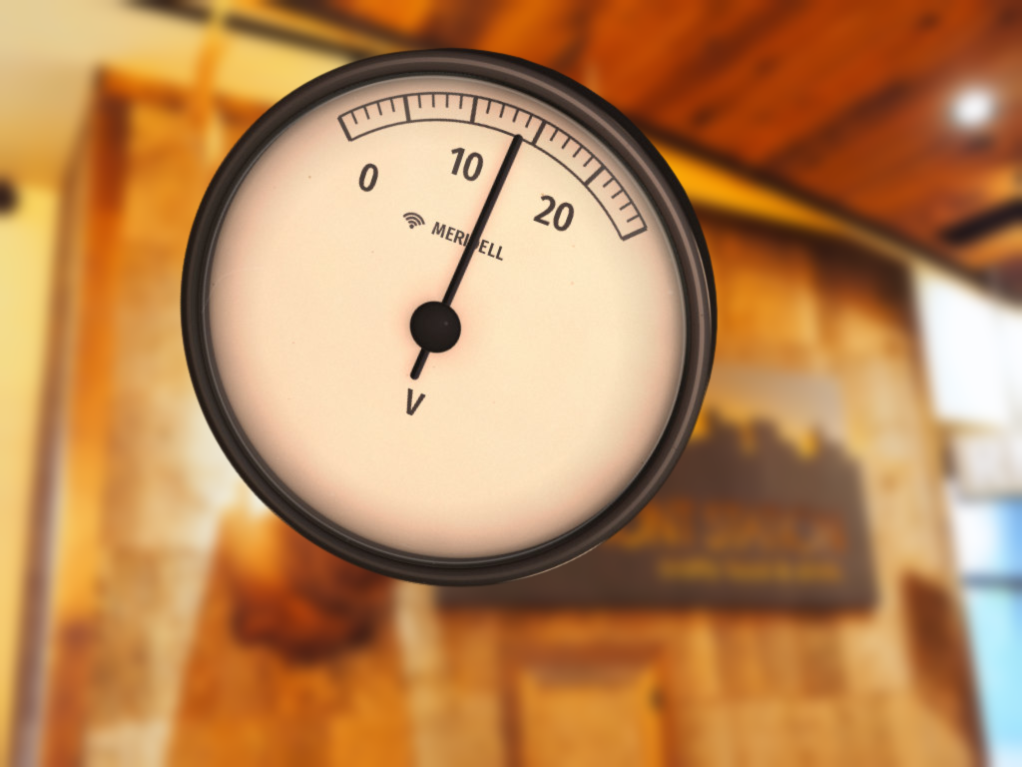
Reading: value=14 unit=V
